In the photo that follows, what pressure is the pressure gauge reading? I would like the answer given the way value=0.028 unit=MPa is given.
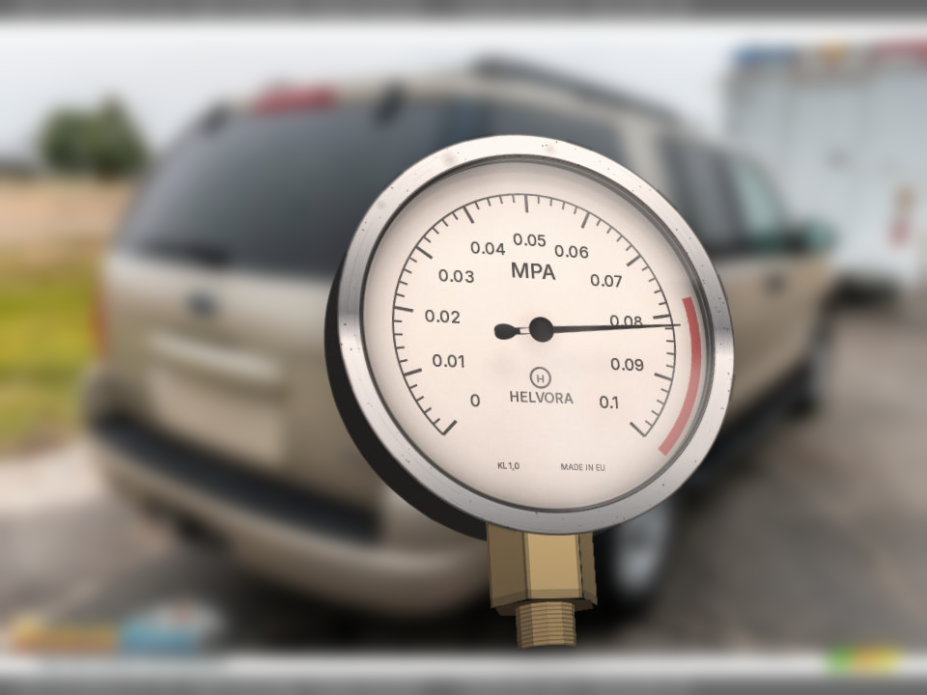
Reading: value=0.082 unit=MPa
